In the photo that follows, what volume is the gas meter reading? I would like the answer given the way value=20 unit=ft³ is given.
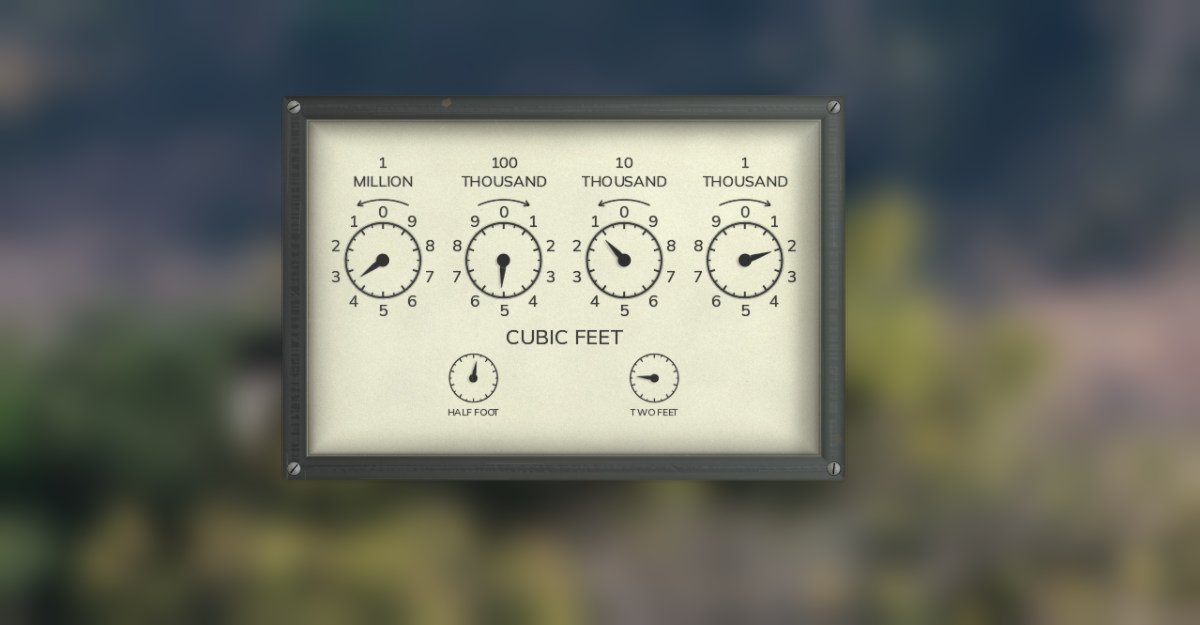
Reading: value=351200 unit=ft³
